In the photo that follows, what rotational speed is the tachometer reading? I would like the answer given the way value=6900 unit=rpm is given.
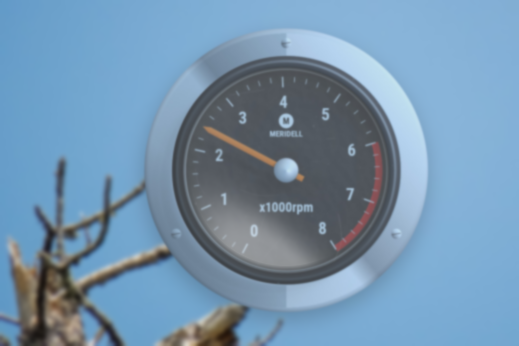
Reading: value=2400 unit=rpm
